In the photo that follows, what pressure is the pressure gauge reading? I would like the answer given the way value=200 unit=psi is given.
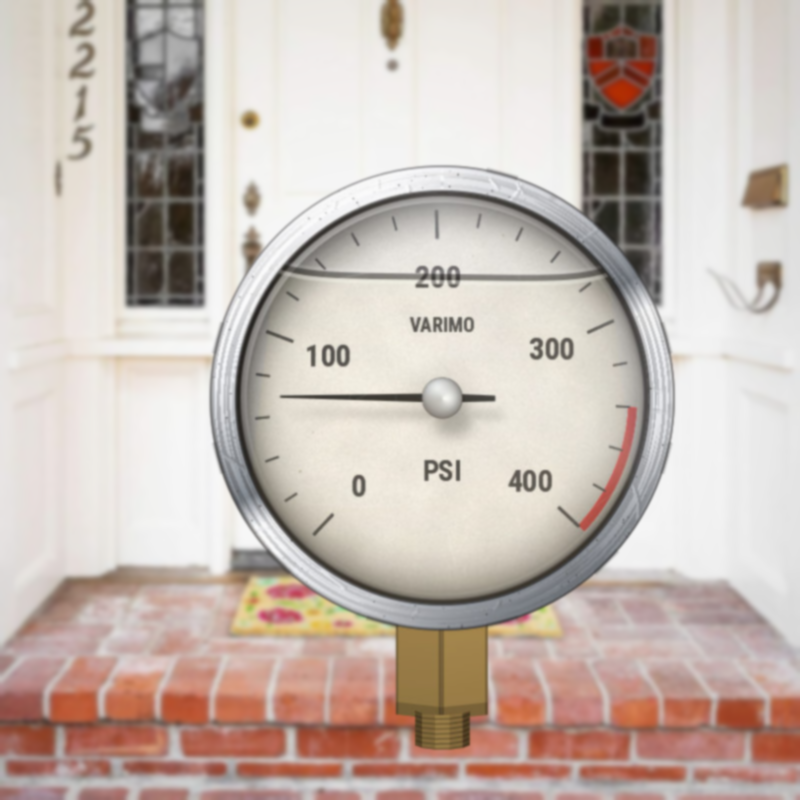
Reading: value=70 unit=psi
